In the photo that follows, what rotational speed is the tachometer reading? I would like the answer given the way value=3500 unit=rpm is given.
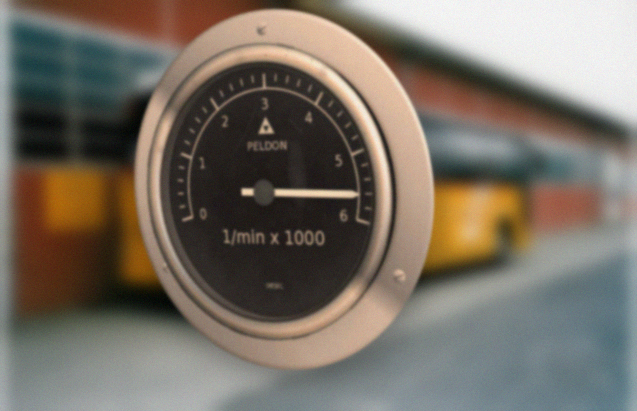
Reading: value=5600 unit=rpm
